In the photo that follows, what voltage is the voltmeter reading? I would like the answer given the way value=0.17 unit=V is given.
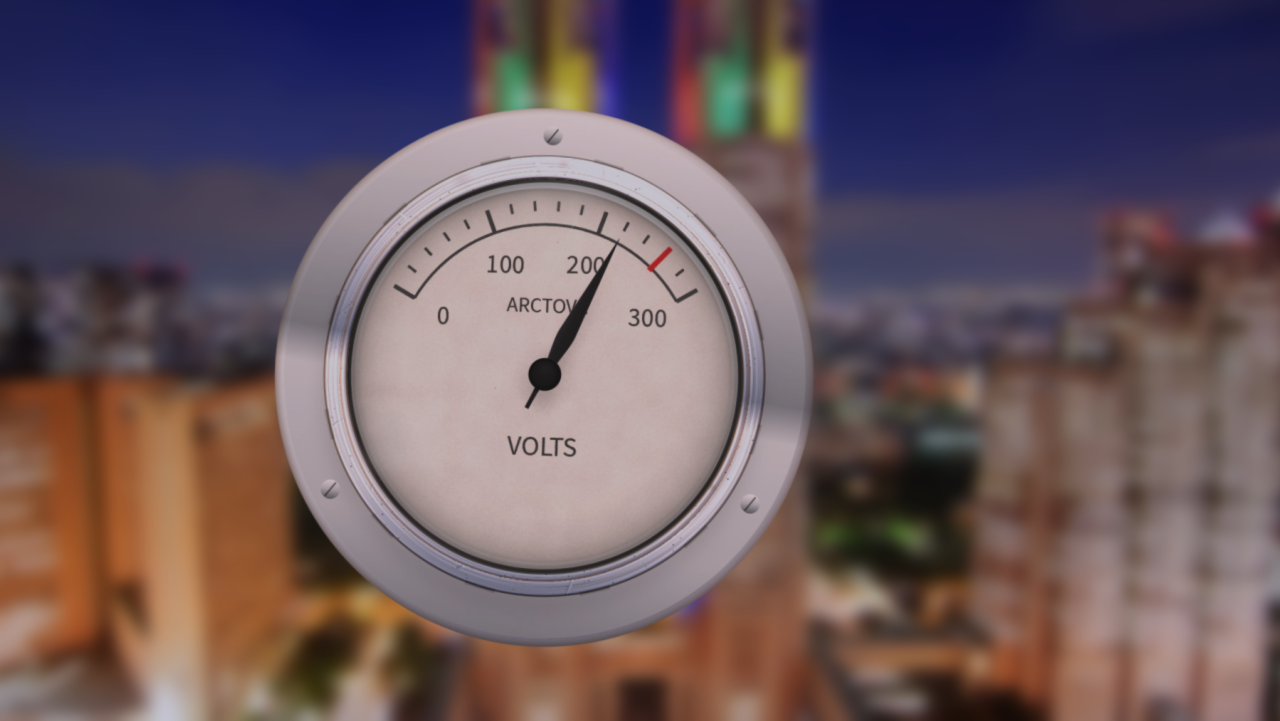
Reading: value=220 unit=V
